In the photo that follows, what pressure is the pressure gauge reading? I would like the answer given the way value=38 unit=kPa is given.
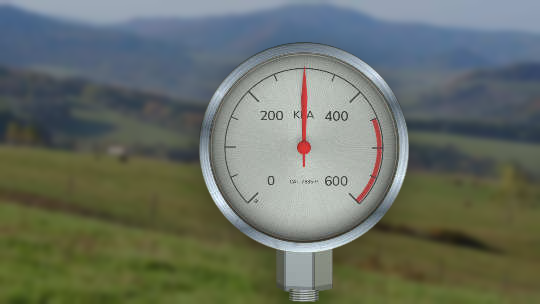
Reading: value=300 unit=kPa
